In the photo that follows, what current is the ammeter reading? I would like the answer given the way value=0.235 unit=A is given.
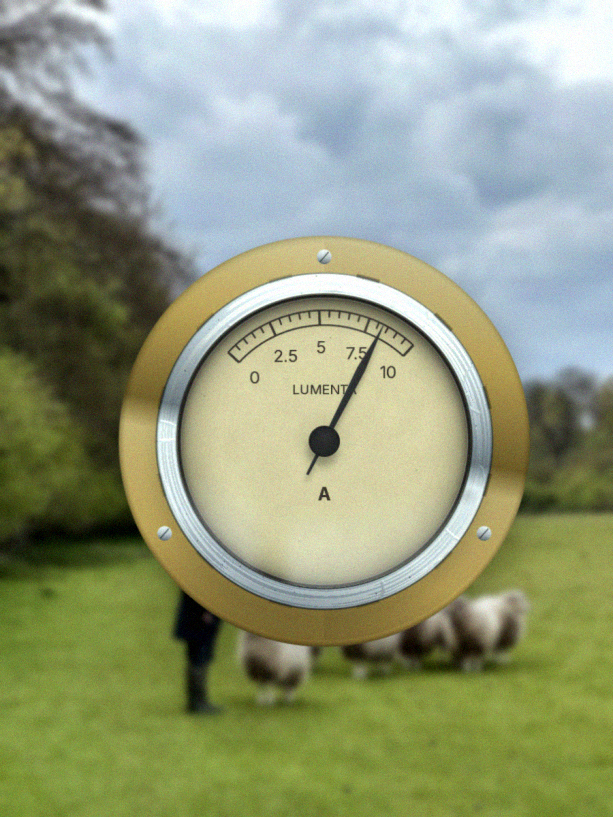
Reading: value=8.25 unit=A
